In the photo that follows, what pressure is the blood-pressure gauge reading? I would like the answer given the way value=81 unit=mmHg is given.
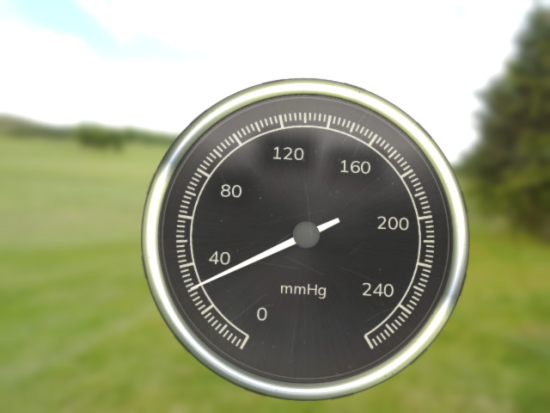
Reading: value=30 unit=mmHg
